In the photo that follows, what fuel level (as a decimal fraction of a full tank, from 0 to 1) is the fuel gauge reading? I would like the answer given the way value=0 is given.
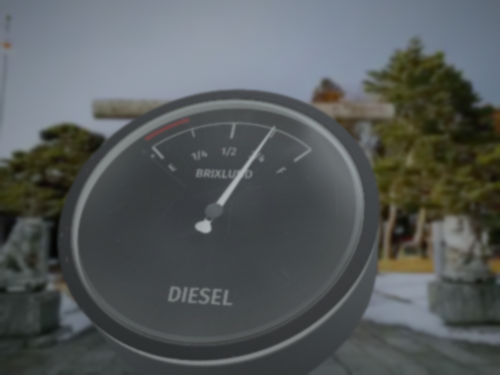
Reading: value=0.75
